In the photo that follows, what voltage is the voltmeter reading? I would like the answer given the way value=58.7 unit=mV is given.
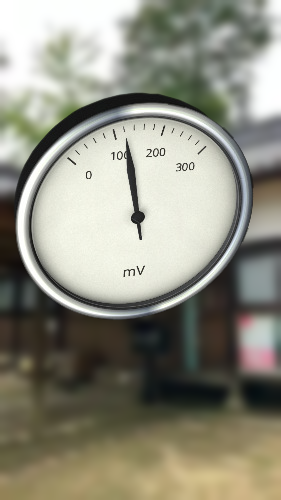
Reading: value=120 unit=mV
